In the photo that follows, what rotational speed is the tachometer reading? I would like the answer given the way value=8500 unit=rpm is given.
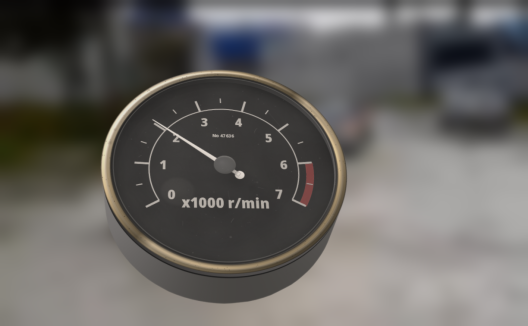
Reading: value=2000 unit=rpm
